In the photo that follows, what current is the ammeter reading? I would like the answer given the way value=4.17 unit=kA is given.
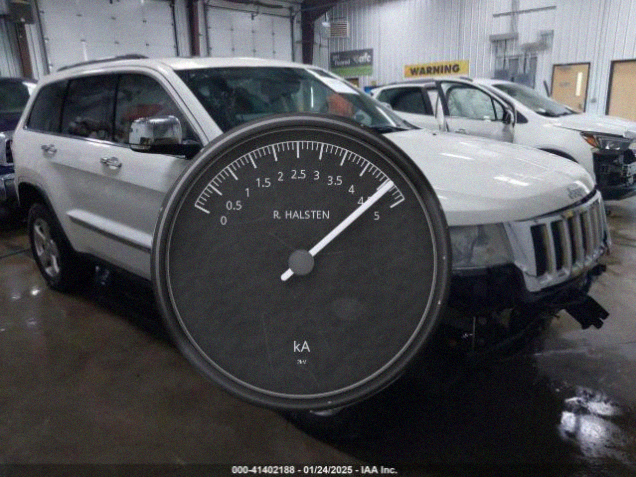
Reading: value=4.6 unit=kA
